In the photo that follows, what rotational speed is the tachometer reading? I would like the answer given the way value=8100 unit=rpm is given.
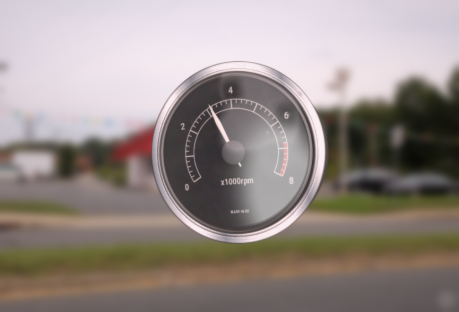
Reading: value=3200 unit=rpm
